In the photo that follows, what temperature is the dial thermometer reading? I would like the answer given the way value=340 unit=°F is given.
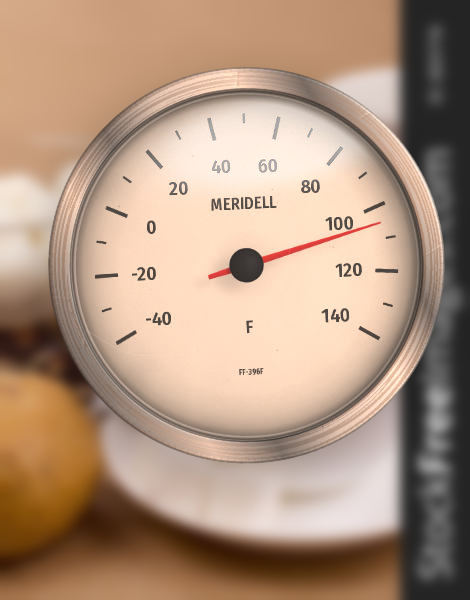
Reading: value=105 unit=°F
